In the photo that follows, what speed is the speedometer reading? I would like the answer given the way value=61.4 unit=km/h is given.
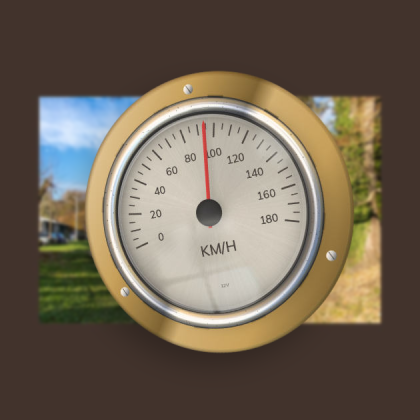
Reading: value=95 unit=km/h
